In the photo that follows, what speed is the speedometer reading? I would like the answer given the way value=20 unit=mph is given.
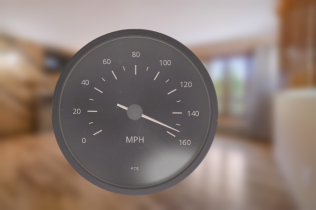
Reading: value=155 unit=mph
